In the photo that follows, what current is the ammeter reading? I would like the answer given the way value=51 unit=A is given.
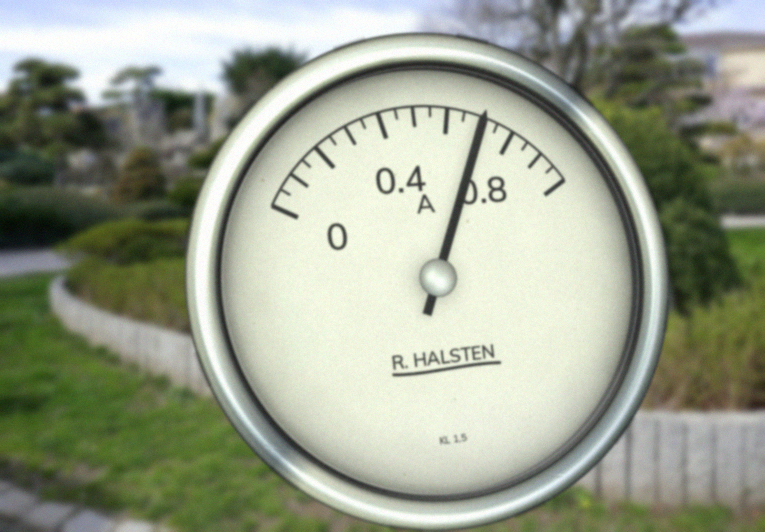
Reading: value=0.7 unit=A
